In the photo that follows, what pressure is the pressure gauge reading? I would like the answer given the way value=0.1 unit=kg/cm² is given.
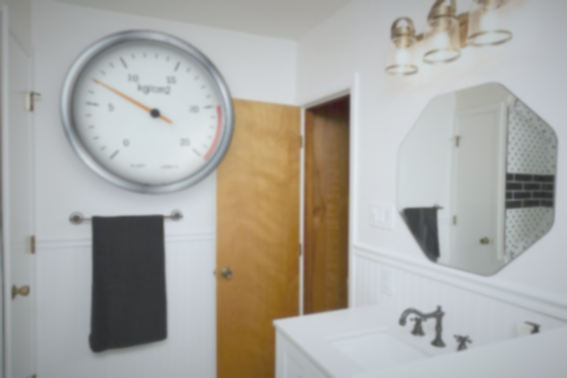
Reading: value=7 unit=kg/cm²
